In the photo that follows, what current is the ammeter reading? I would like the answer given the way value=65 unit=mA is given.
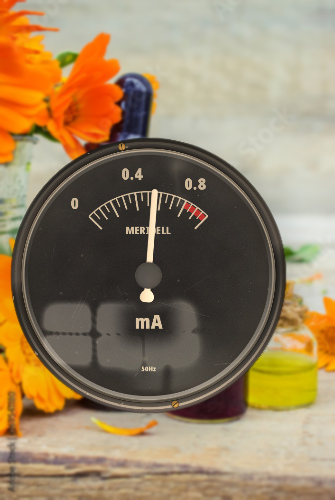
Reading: value=0.55 unit=mA
